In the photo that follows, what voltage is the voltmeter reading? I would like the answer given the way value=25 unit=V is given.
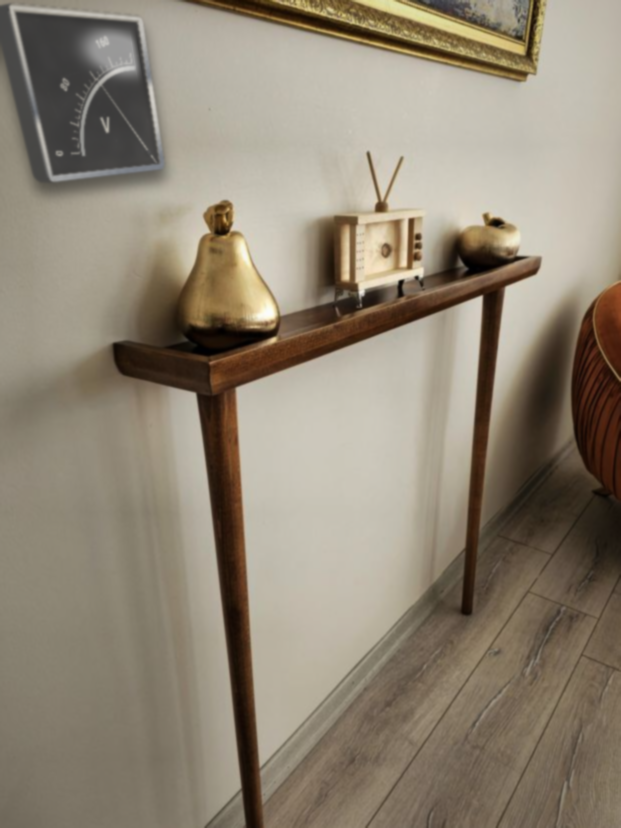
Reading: value=120 unit=V
